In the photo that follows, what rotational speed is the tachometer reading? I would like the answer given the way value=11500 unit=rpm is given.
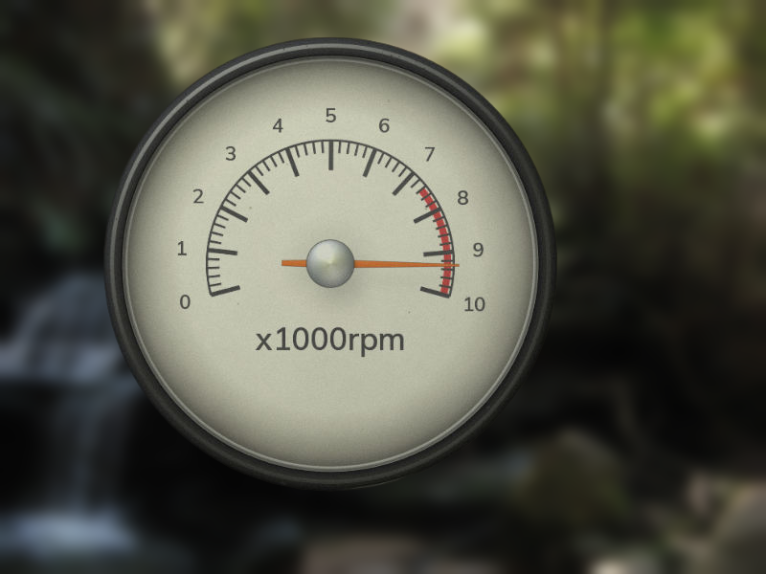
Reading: value=9300 unit=rpm
